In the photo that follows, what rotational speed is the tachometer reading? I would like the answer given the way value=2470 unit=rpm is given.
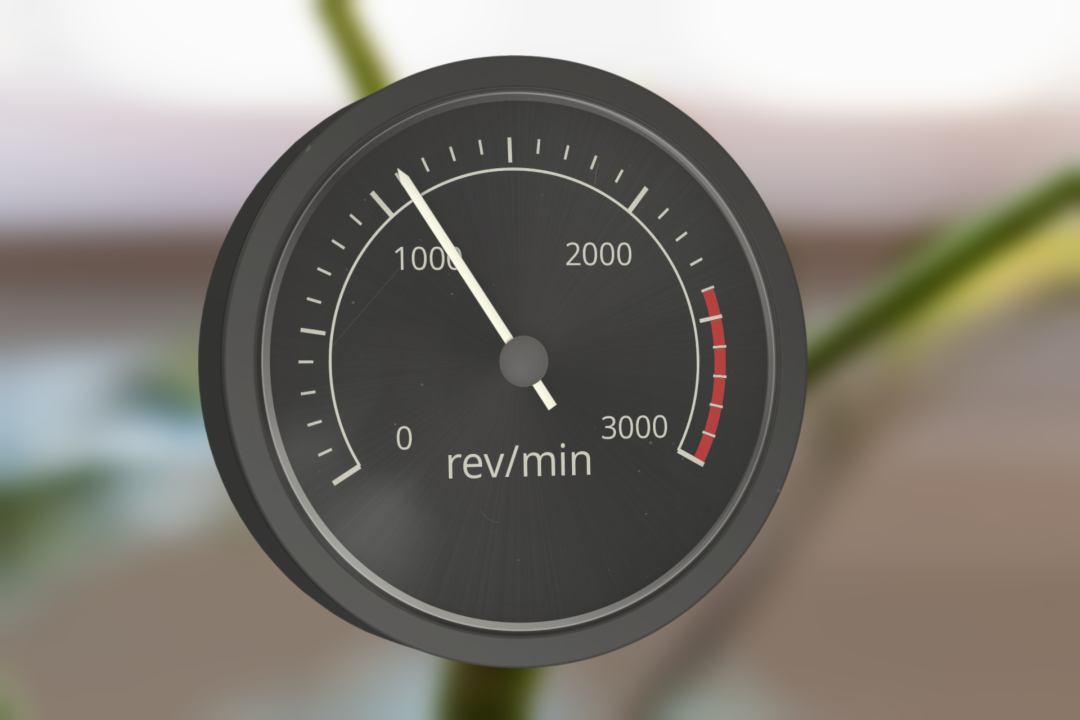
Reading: value=1100 unit=rpm
